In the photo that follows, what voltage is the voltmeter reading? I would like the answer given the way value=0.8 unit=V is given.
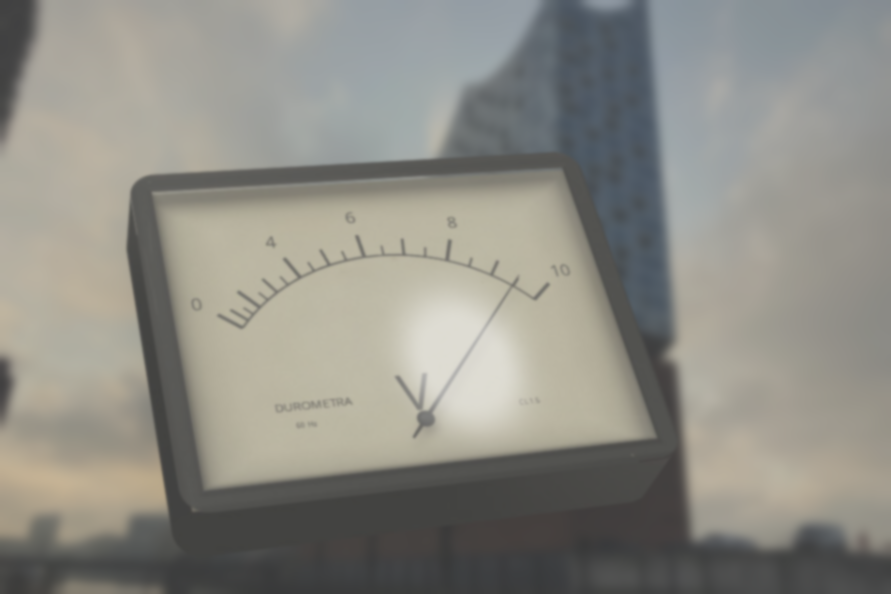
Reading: value=9.5 unit=V
